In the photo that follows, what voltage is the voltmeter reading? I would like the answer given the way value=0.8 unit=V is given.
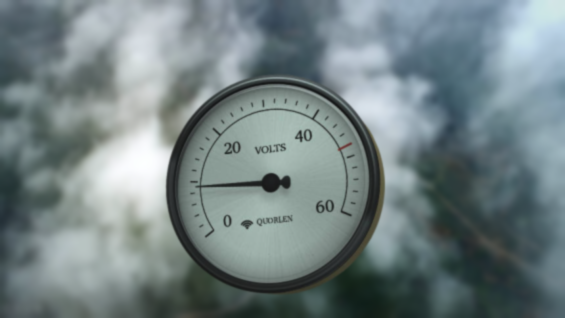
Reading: value=9 unit=V
